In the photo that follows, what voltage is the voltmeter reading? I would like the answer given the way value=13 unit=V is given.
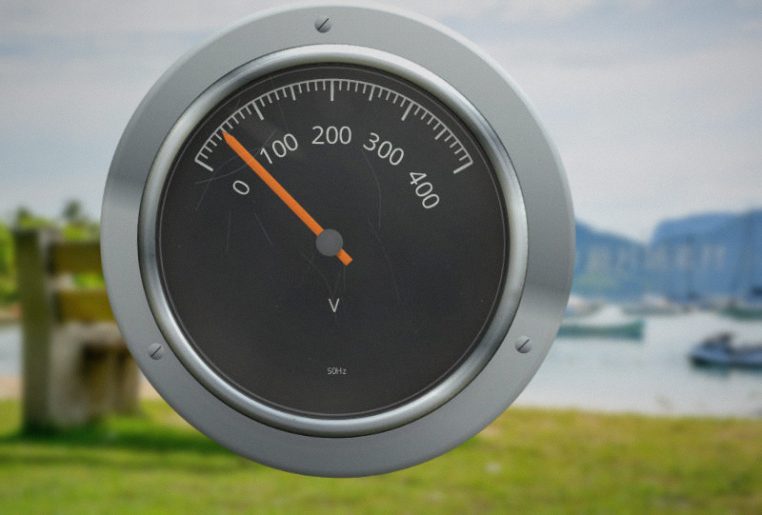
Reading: value=50 unit=V
